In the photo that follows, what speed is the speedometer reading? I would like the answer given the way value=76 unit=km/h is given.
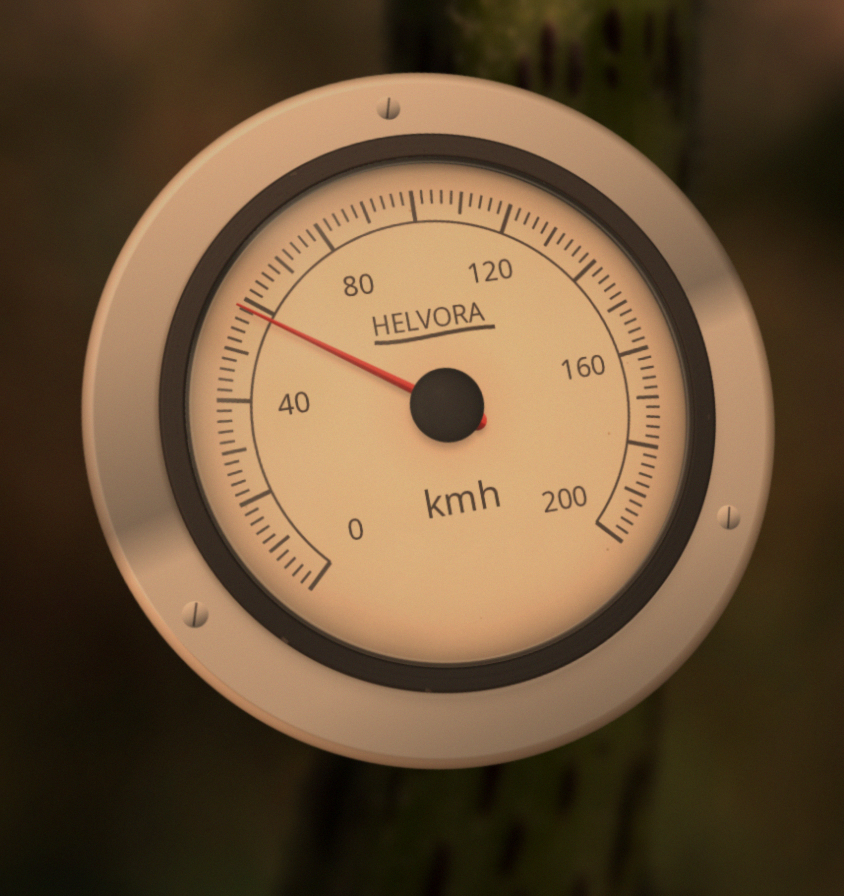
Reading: value=58 unit=km/h
